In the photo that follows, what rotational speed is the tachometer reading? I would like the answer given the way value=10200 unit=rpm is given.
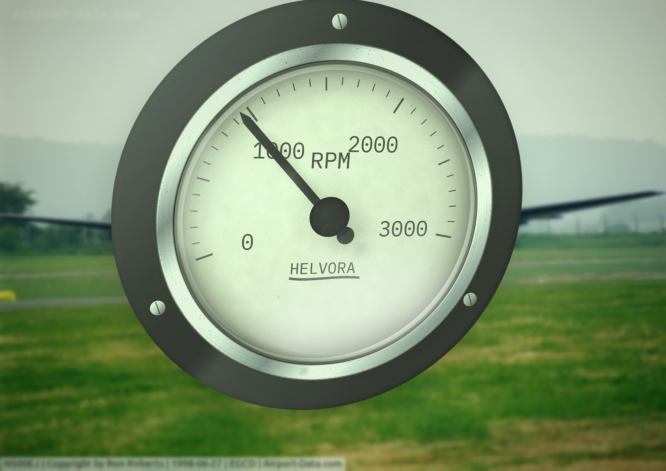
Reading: value=950 unit=rpm
